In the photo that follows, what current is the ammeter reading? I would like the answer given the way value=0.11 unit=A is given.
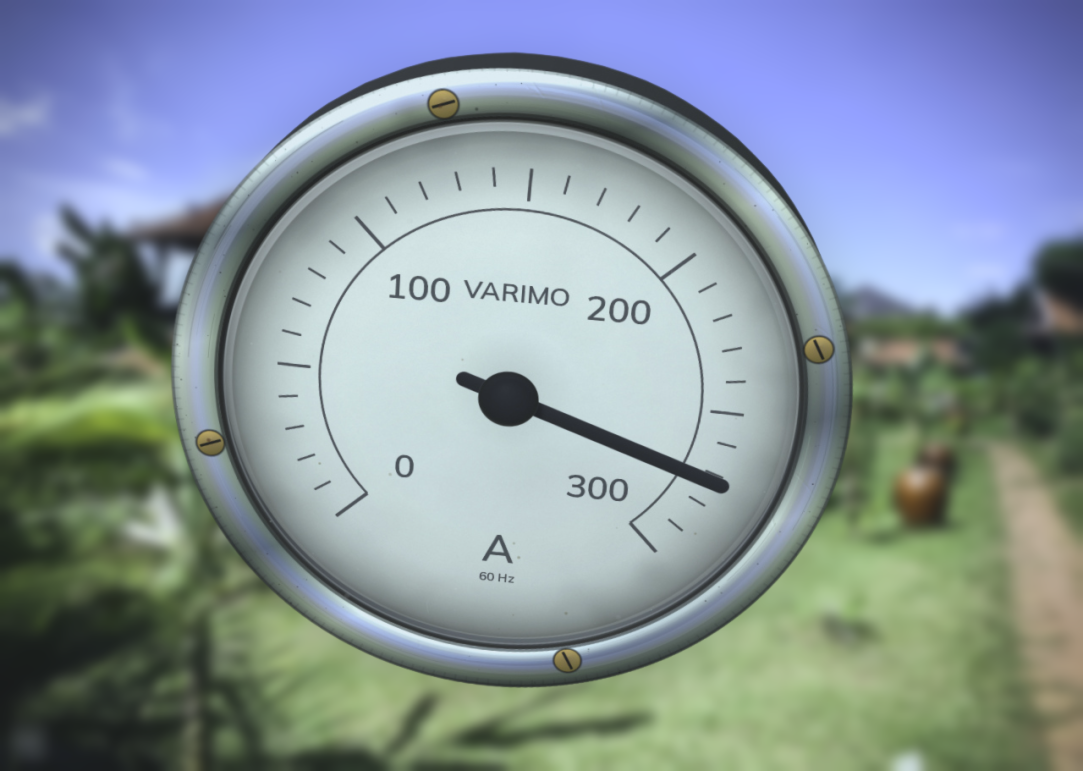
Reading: value=270 unit=A
